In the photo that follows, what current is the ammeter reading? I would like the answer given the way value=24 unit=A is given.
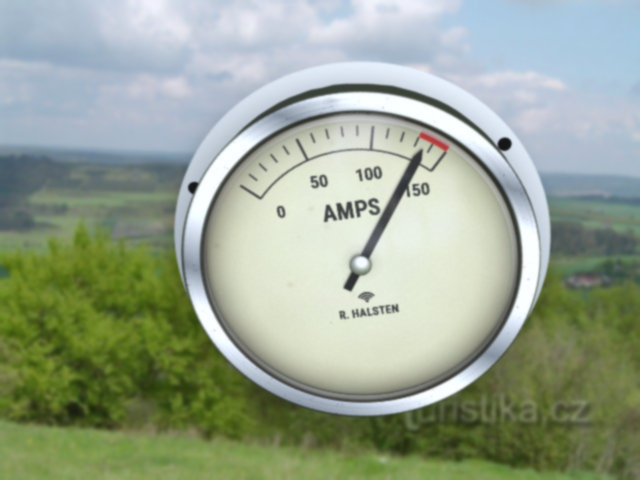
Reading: value=135 unit=A
